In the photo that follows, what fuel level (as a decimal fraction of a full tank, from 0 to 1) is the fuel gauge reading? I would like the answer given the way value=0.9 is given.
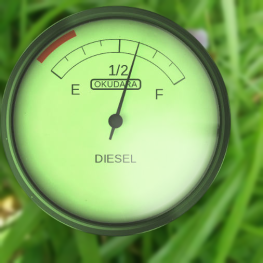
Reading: value=0.625
